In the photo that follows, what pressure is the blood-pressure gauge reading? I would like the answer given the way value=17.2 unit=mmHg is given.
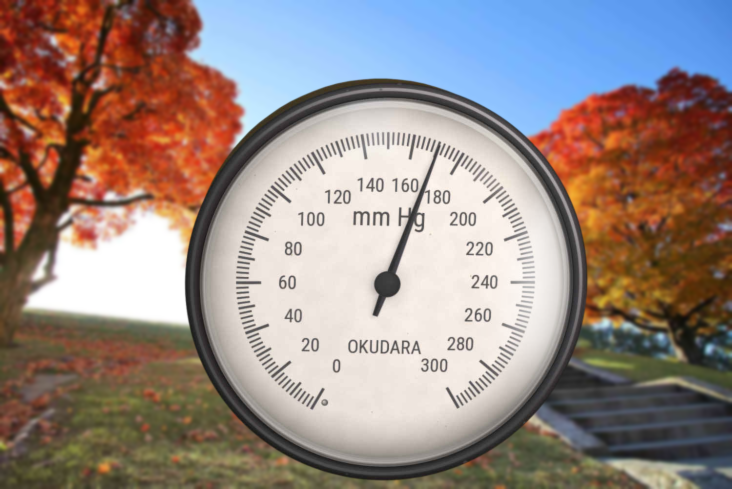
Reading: value=170 unit=mmHg
